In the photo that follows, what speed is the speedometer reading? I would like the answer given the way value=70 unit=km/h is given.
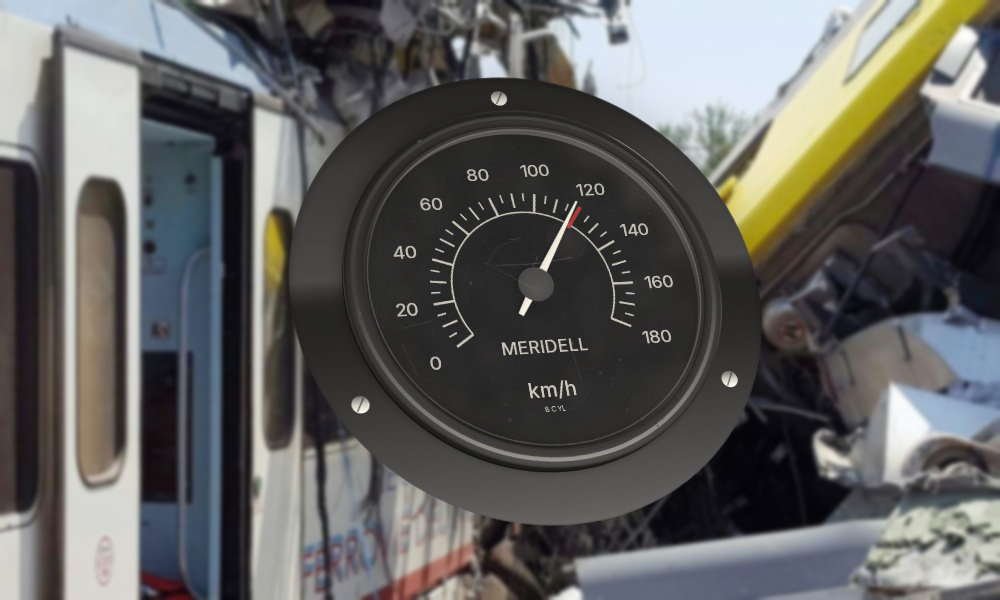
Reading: value=117.5 unit=km/h
